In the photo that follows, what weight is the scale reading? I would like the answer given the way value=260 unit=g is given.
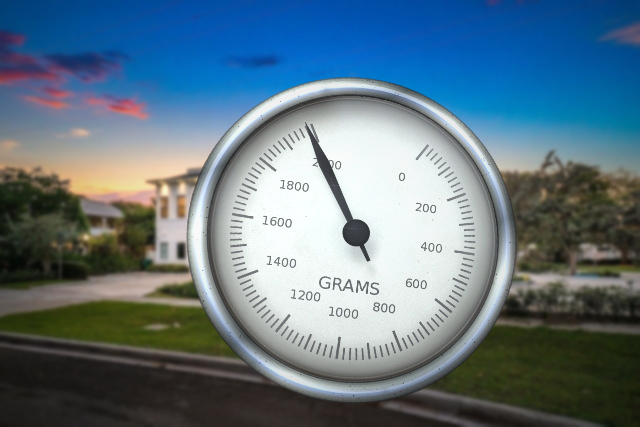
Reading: value=1980 unit=g
